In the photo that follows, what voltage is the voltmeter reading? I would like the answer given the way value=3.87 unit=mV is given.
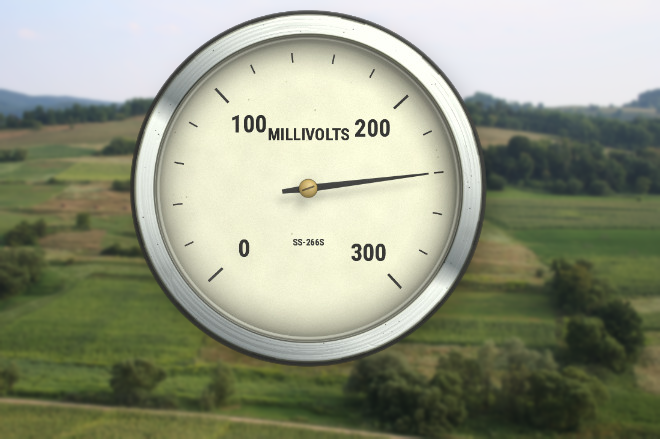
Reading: value=240 unit=mV
